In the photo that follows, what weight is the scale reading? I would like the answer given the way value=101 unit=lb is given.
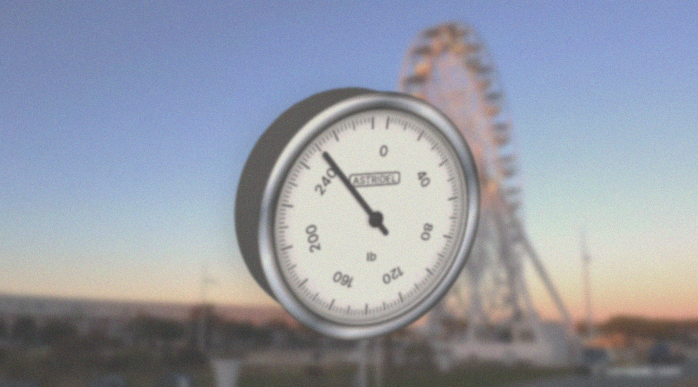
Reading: value=250 unit=lb
